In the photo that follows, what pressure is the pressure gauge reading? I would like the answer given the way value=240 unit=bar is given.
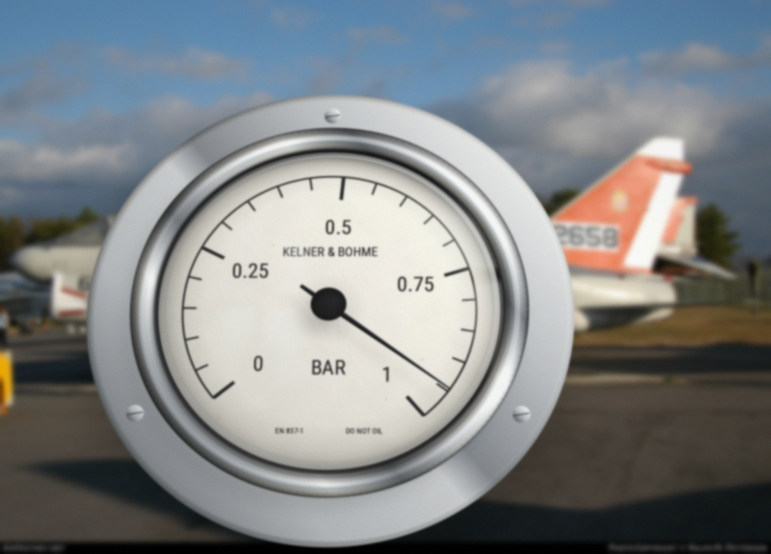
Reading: value=0.95 unit=bar
